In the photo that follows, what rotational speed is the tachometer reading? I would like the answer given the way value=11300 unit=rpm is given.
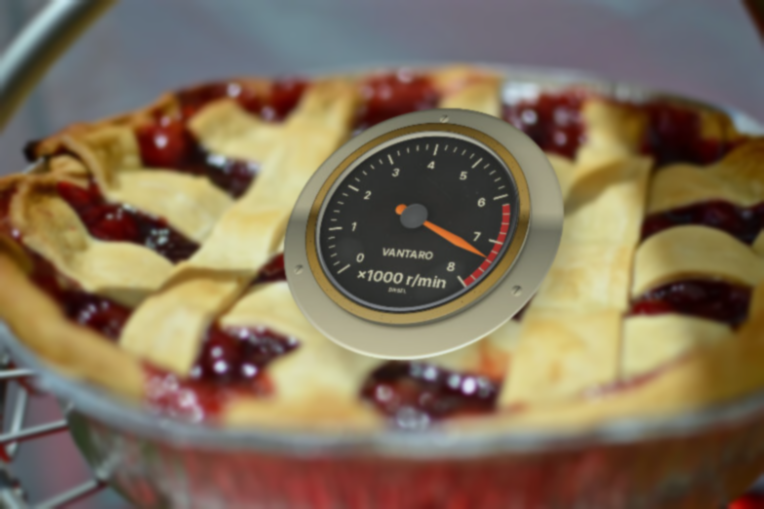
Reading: value=7400 unit=rpm
